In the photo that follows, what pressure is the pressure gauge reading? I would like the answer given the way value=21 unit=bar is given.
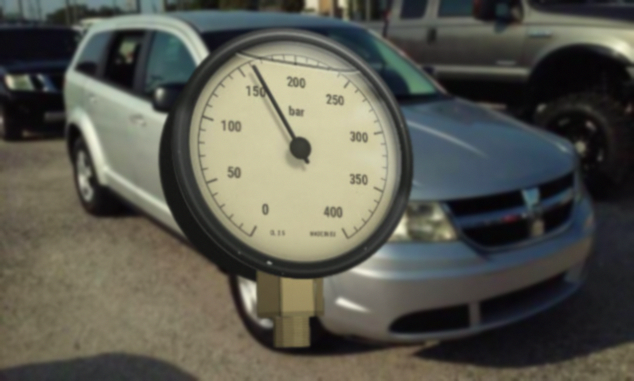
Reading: value=160 unit=bar
